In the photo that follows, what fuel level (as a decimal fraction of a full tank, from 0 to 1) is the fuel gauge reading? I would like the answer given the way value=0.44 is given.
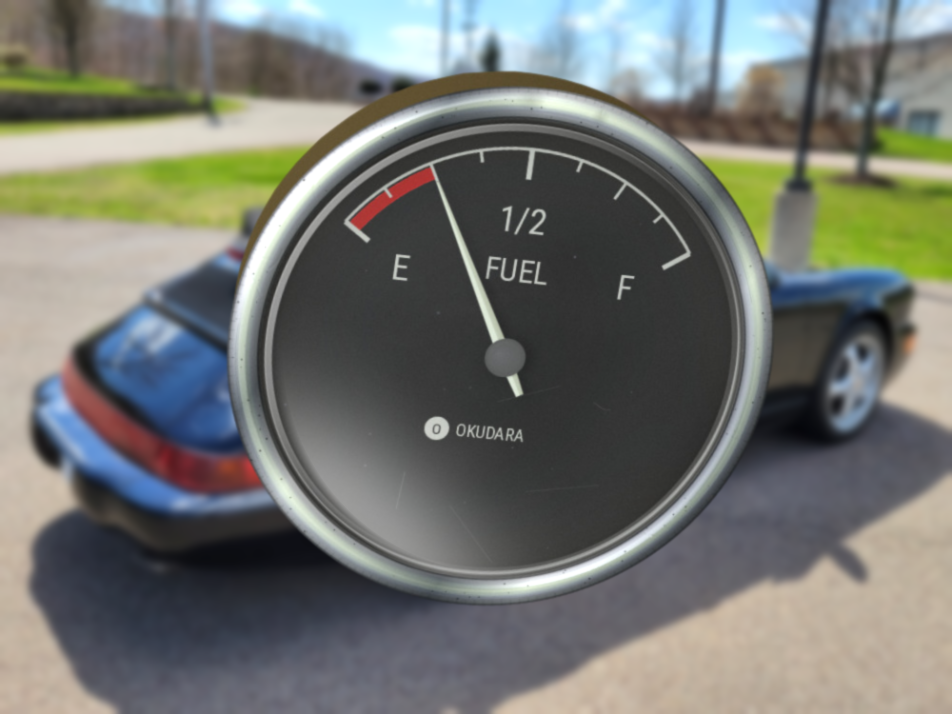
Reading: value=0.25
